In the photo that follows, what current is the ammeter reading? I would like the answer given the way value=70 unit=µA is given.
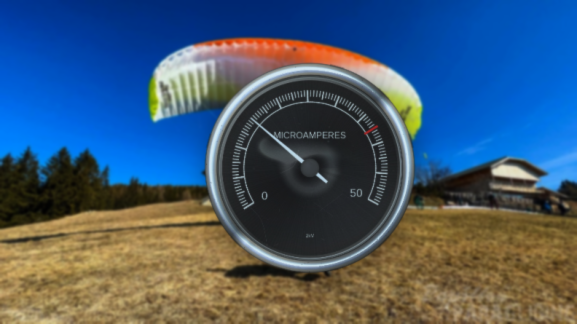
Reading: value=15 unit=µA
